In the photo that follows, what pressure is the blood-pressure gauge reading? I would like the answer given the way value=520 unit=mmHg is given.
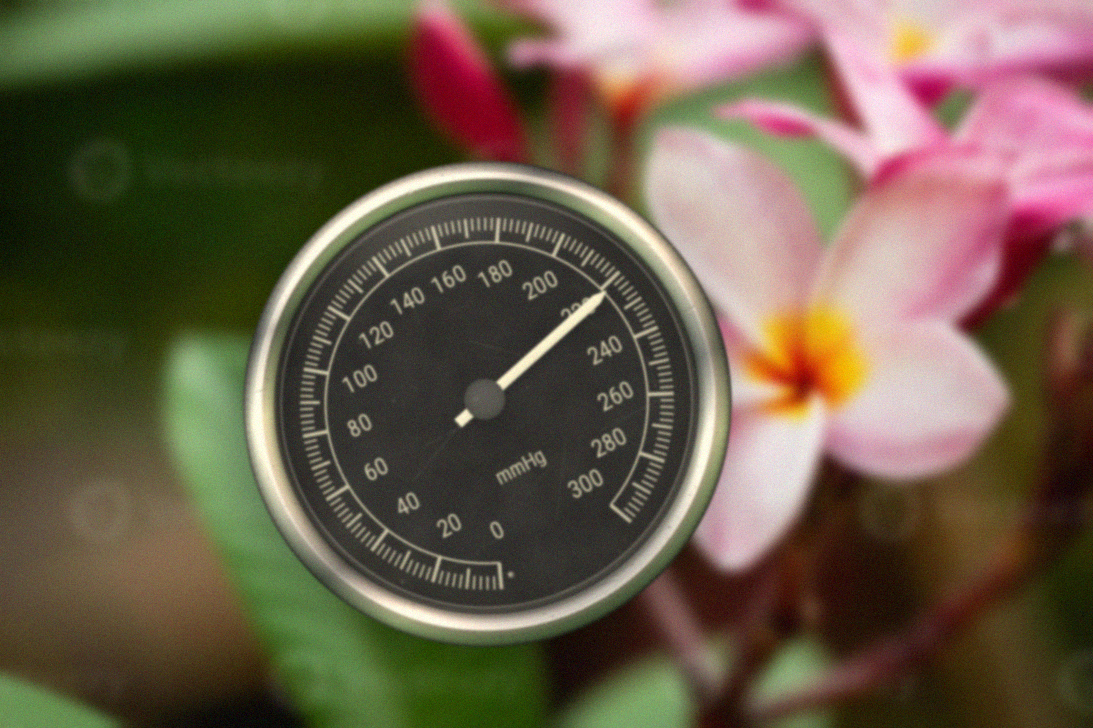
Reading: value=222 unit=mmHg
